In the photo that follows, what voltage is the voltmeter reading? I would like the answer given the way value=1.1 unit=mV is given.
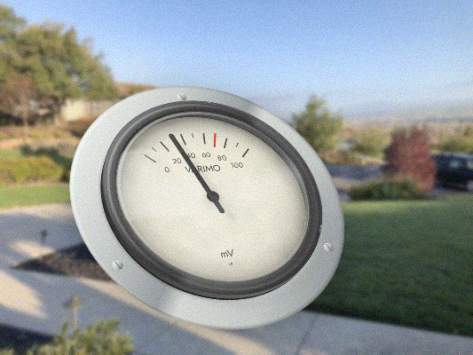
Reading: value=30 unit=mV
